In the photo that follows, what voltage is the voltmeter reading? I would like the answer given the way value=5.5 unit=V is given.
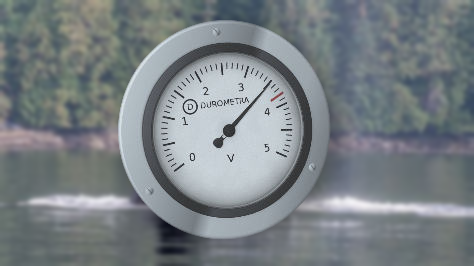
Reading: value=3.5 unit=V
